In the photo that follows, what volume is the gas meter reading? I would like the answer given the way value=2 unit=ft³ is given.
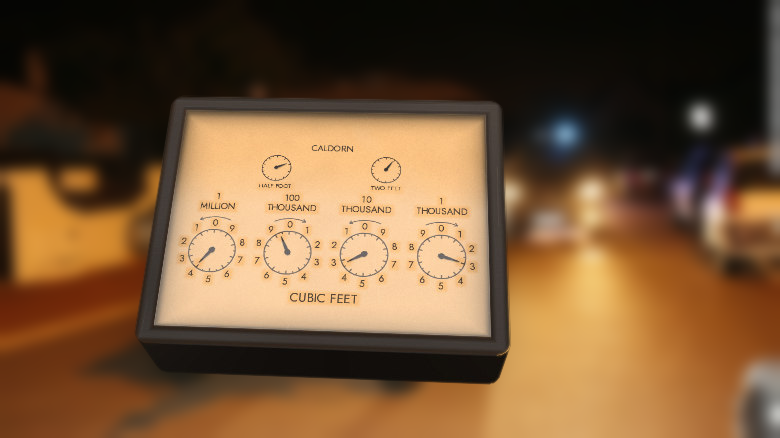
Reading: value=393300 unit=ft³
